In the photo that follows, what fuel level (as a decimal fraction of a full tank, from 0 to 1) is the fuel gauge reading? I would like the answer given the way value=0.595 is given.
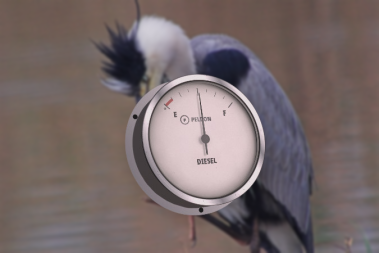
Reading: value=0.5
